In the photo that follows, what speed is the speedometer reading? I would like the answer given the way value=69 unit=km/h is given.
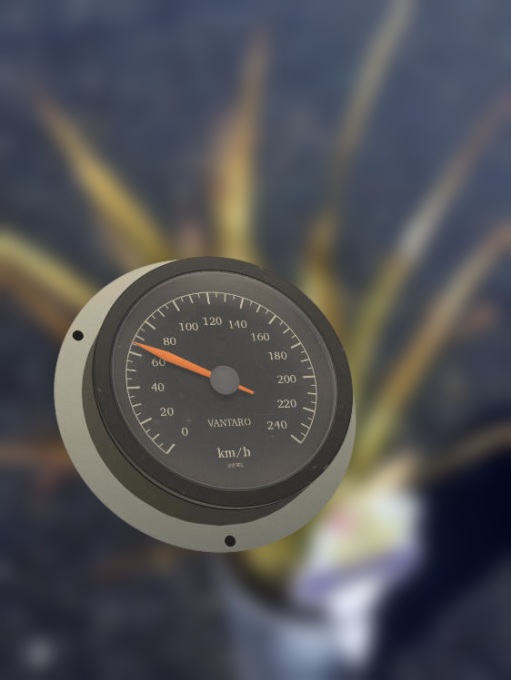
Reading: value=65 unit=km/h
